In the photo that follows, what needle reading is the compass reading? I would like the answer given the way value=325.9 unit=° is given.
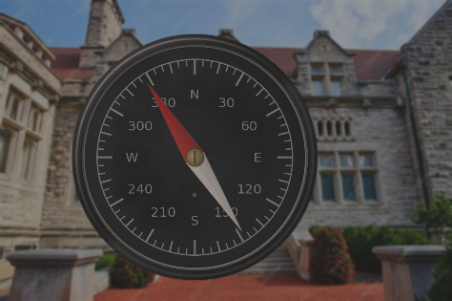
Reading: value=327.5 unit=°
